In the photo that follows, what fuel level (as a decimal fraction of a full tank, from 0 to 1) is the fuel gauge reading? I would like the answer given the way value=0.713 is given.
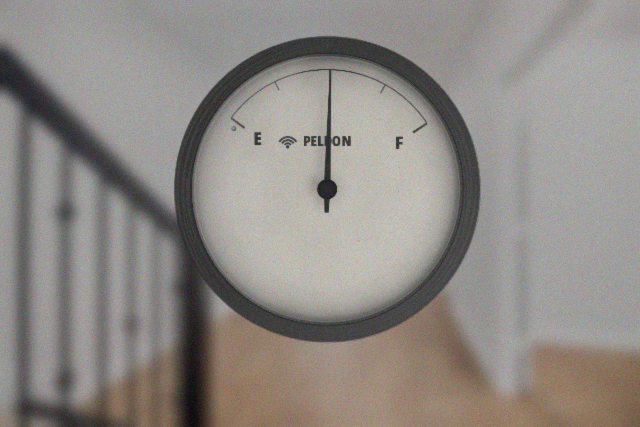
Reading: value=0.5
